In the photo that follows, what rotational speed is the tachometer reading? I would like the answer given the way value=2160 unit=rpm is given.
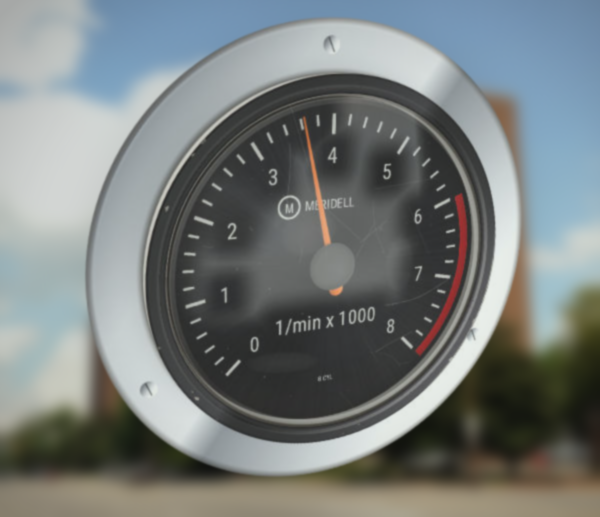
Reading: value=3600 unit=rpm
